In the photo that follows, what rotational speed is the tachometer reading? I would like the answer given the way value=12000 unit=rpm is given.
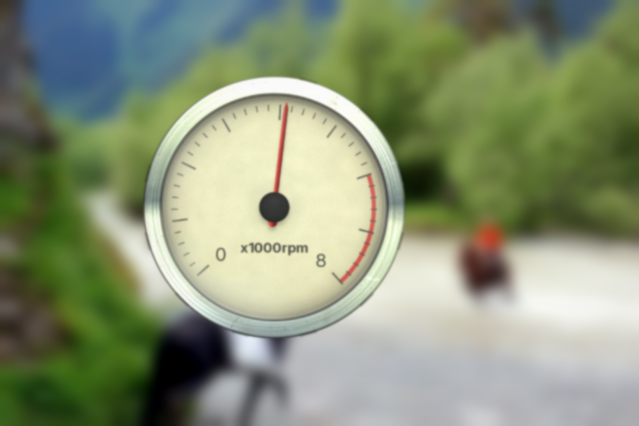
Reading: value=4100 unit=rpm
